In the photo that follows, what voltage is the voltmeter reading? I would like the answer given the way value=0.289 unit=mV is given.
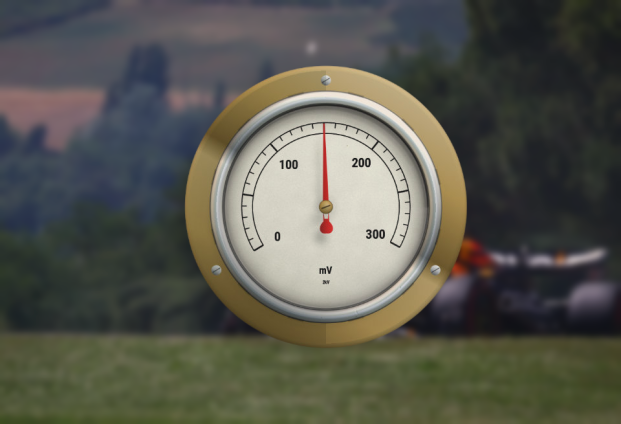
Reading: value=150 unit=mV
